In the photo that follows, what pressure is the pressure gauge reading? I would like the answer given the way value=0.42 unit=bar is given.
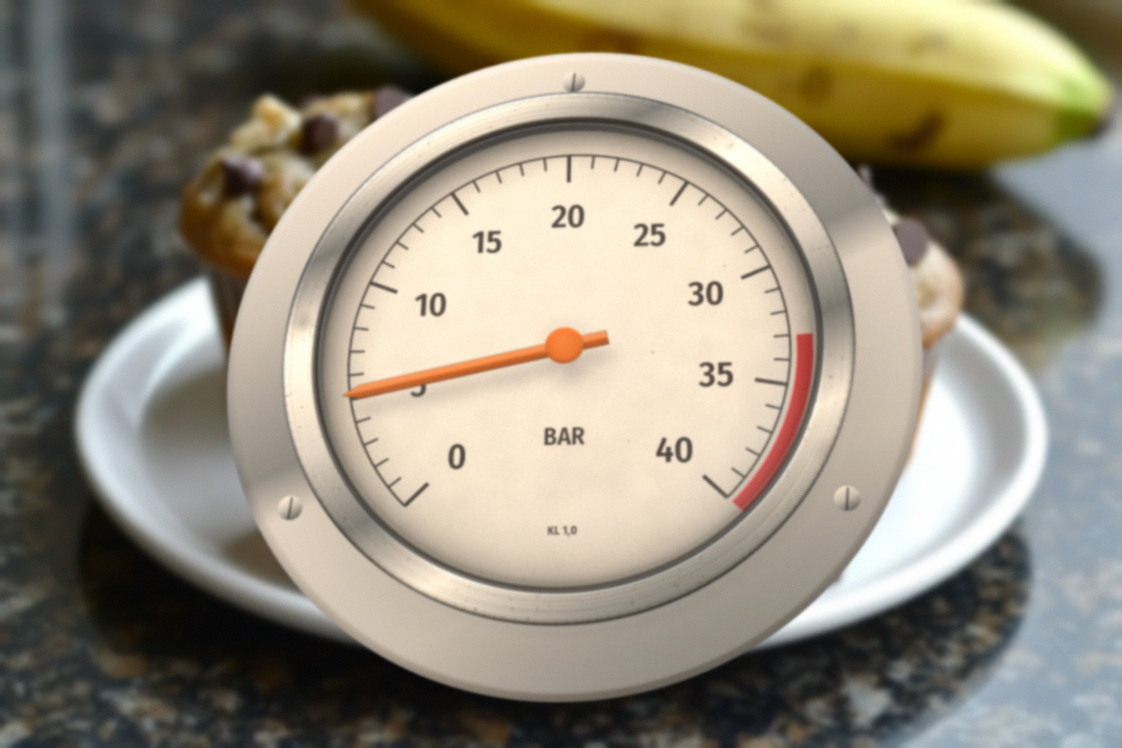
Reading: value=5 unit=bar
